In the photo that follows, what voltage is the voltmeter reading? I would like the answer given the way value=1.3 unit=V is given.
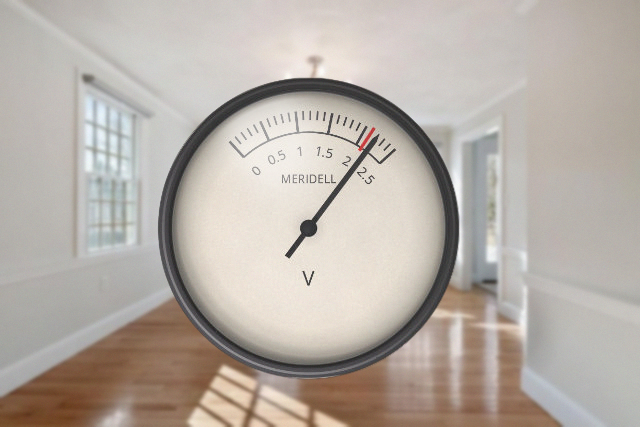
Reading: value=2.2 unit=V
